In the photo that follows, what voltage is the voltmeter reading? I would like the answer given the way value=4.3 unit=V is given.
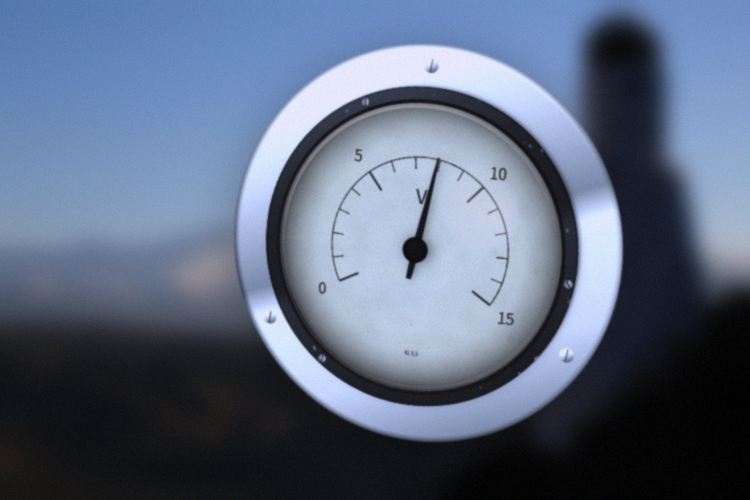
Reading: value=8 unit=V
